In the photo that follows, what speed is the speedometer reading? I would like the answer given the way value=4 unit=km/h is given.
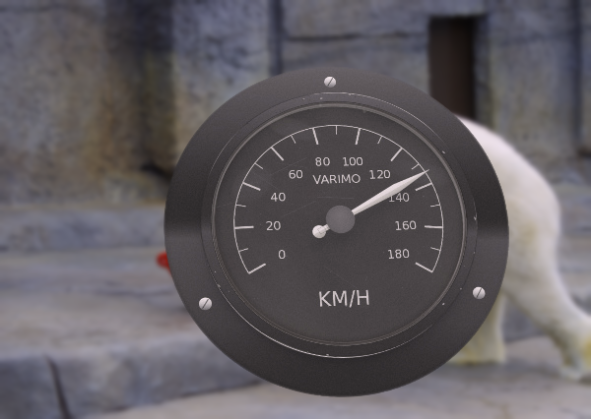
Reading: value=135 unit=km/h
